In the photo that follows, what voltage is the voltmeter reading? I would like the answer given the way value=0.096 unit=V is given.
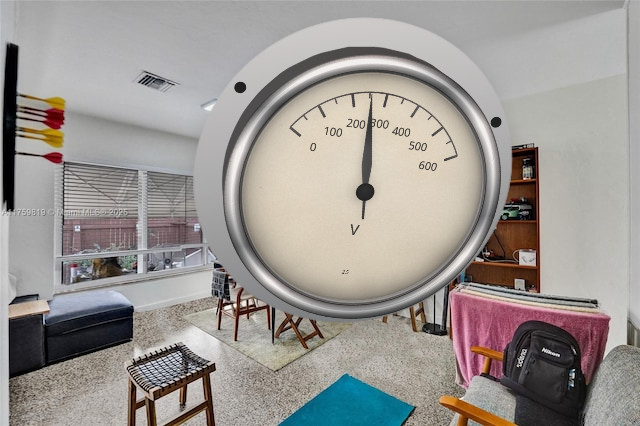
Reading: value=250 unit=V
